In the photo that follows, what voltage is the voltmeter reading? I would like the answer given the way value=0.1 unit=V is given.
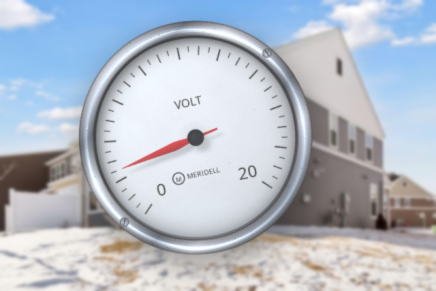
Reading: value=2.5 unit=V
